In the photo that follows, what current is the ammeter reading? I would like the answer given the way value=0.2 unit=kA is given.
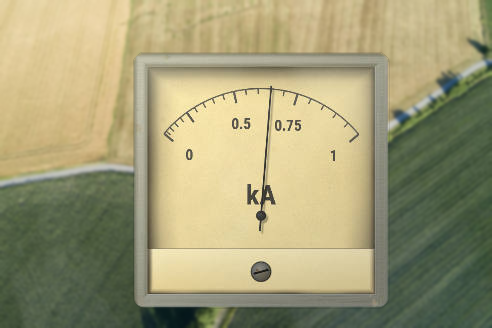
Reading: value=0.65 unit=kA
